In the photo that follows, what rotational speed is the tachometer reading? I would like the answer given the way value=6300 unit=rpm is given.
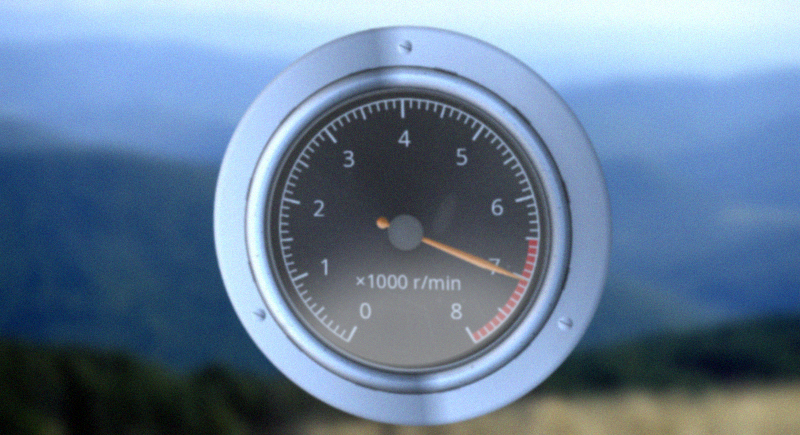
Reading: value=7000 unit=rpm
